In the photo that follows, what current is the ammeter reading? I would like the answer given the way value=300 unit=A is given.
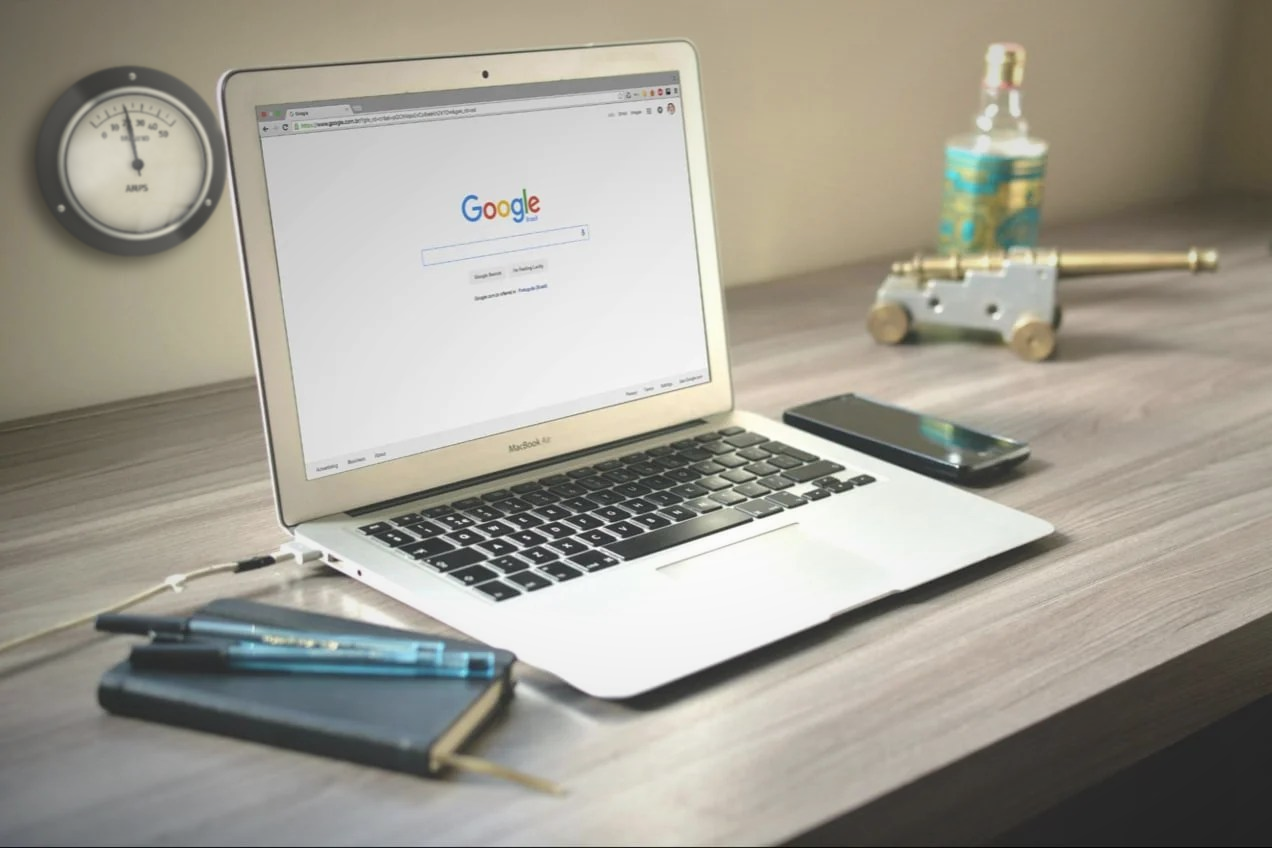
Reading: value=20 unit=A
